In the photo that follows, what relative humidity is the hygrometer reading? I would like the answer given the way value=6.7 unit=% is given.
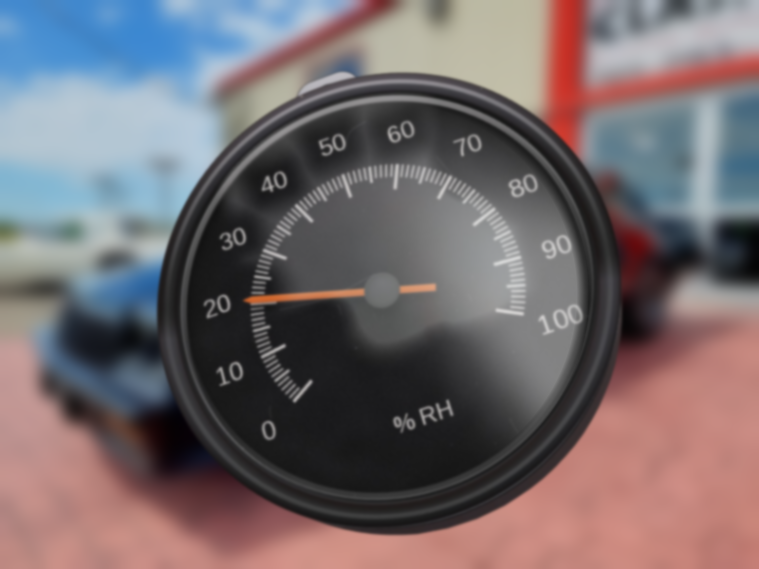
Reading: value=20 unit=%
